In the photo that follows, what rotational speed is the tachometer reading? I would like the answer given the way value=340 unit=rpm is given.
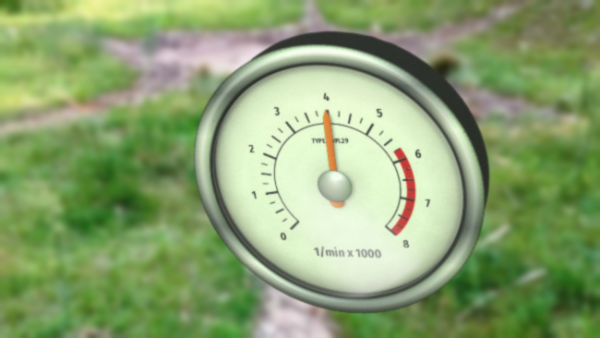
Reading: value=4000 unit=rpm
